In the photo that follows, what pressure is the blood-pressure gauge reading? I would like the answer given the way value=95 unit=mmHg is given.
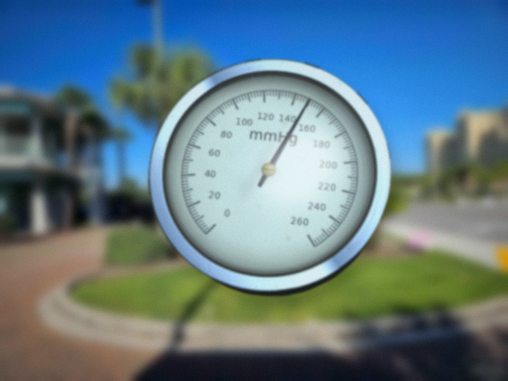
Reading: value=150 unit=mmHg
